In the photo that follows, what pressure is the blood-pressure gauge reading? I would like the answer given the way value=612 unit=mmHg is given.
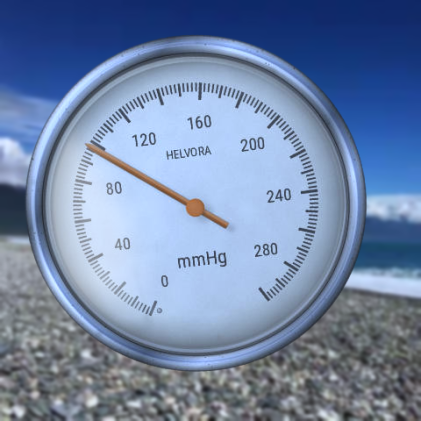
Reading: value=98 unit=mmHg
